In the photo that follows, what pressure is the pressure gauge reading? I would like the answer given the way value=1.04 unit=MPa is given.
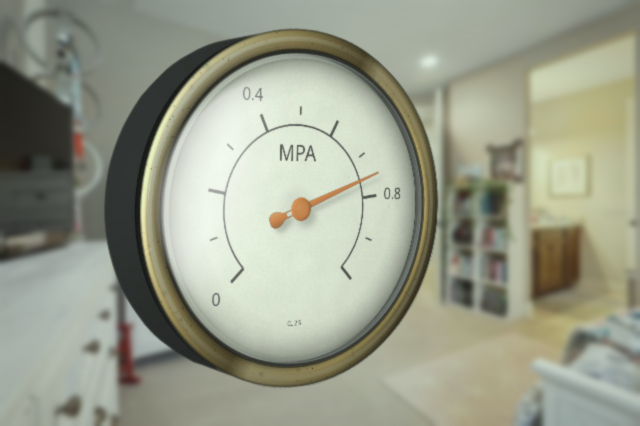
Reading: value=0.75 unit=MPa
